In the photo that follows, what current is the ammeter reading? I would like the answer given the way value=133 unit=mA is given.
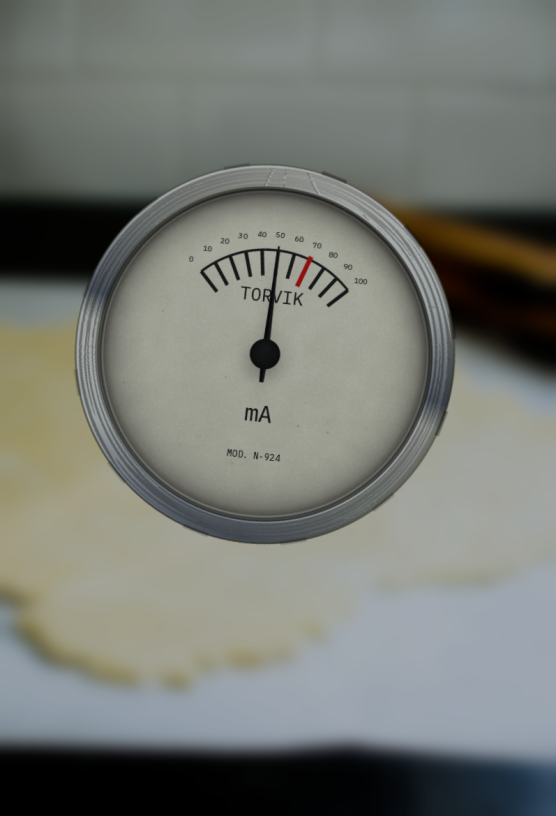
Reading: value=50 unit=mA
